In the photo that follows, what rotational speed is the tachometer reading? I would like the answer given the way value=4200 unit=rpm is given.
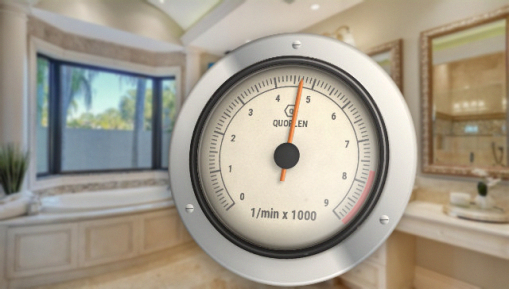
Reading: value=4700 unit=rpm
